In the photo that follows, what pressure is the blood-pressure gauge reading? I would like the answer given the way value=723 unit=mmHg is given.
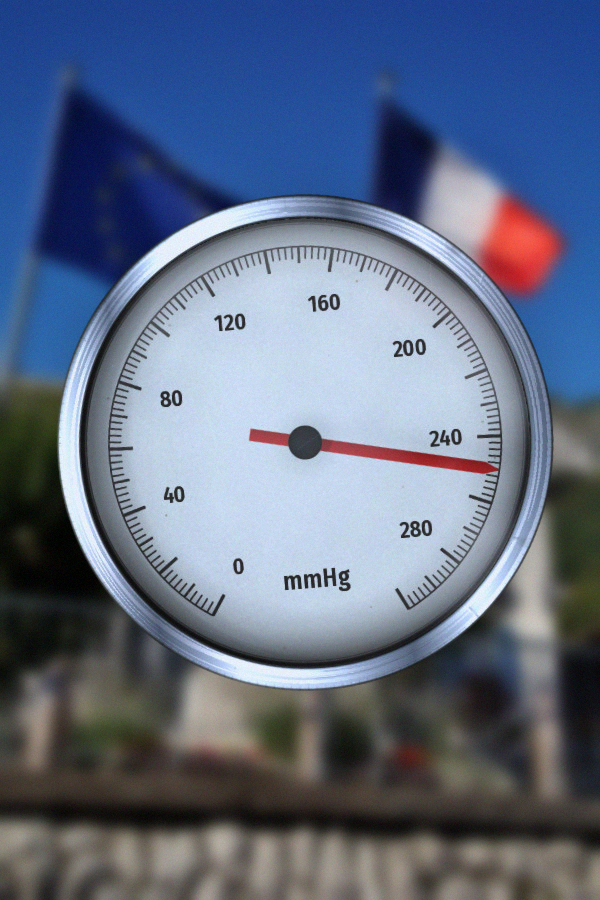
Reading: value=250 unit=mmHg
